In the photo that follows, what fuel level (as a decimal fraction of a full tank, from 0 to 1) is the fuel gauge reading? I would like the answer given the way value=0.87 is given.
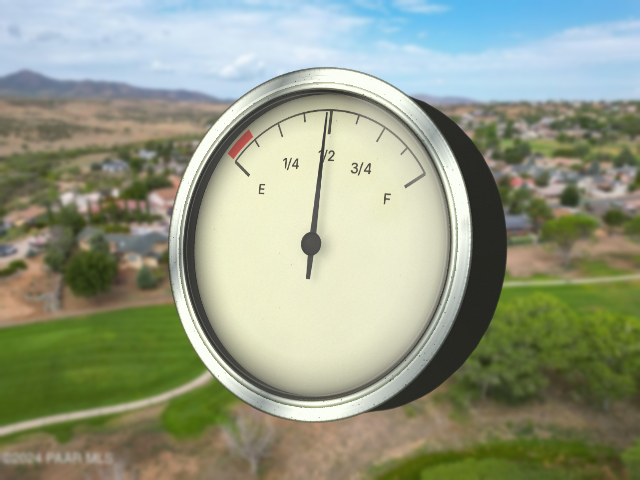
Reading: value=0.5
